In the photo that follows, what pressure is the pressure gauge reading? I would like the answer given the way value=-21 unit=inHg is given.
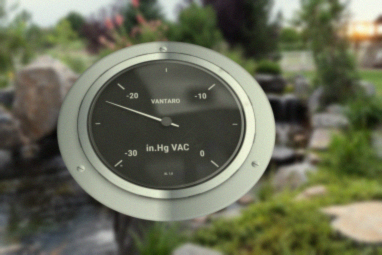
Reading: value=-22.5 unit=inHg
